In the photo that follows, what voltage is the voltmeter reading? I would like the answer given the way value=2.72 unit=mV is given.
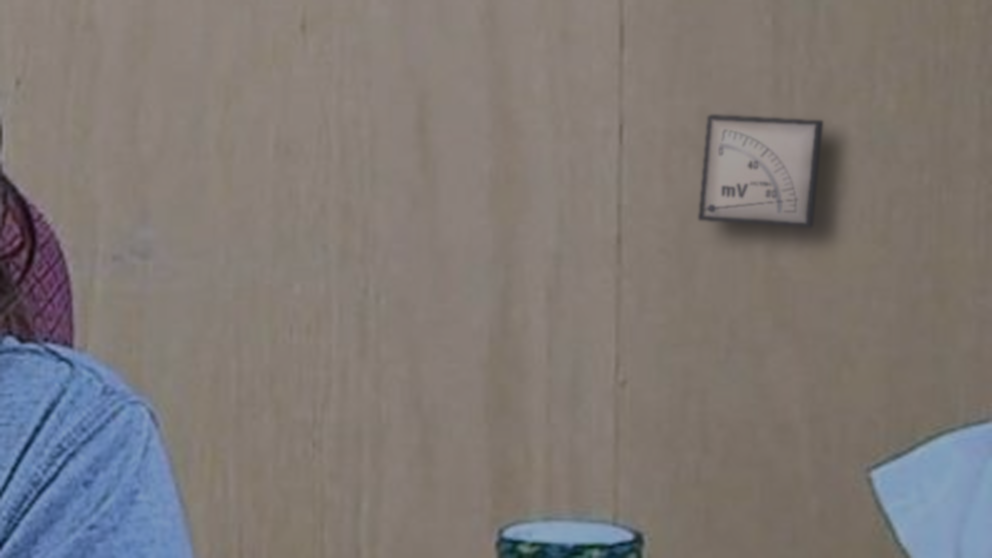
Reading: value=90 unit=mV
